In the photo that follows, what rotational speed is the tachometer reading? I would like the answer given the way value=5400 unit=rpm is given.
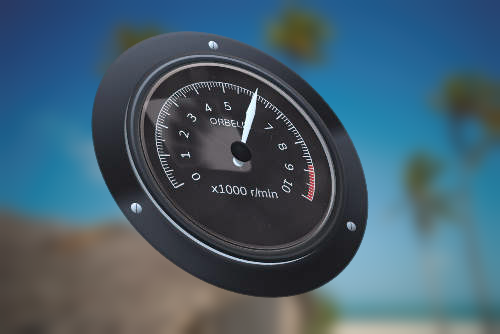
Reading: value=6000 unit=rpm
